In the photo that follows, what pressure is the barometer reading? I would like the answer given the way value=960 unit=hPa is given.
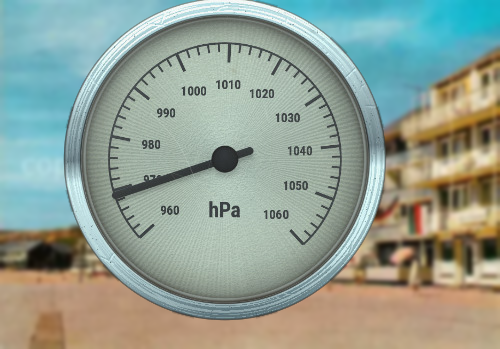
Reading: value=969 unit=hPa
